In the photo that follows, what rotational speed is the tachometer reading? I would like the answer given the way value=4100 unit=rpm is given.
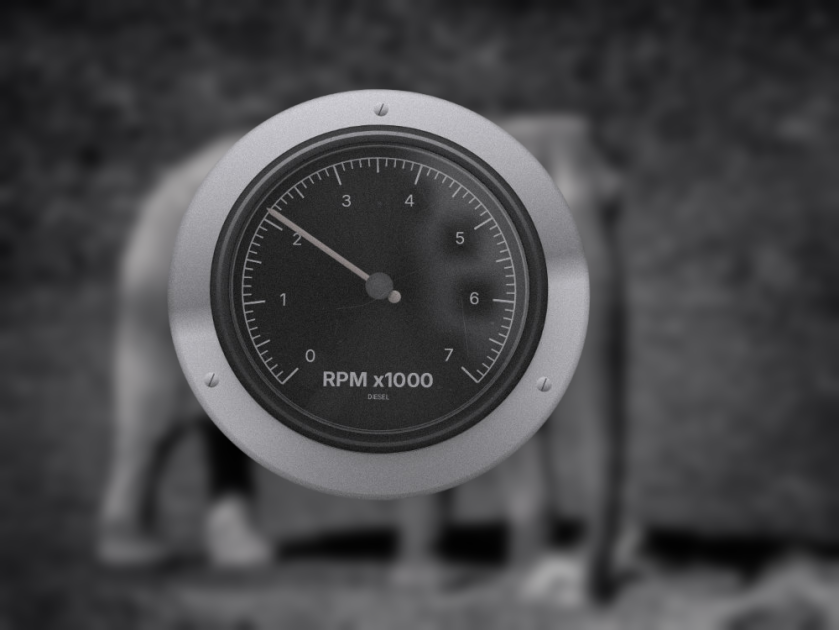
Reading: value=2100 unit=rpm
